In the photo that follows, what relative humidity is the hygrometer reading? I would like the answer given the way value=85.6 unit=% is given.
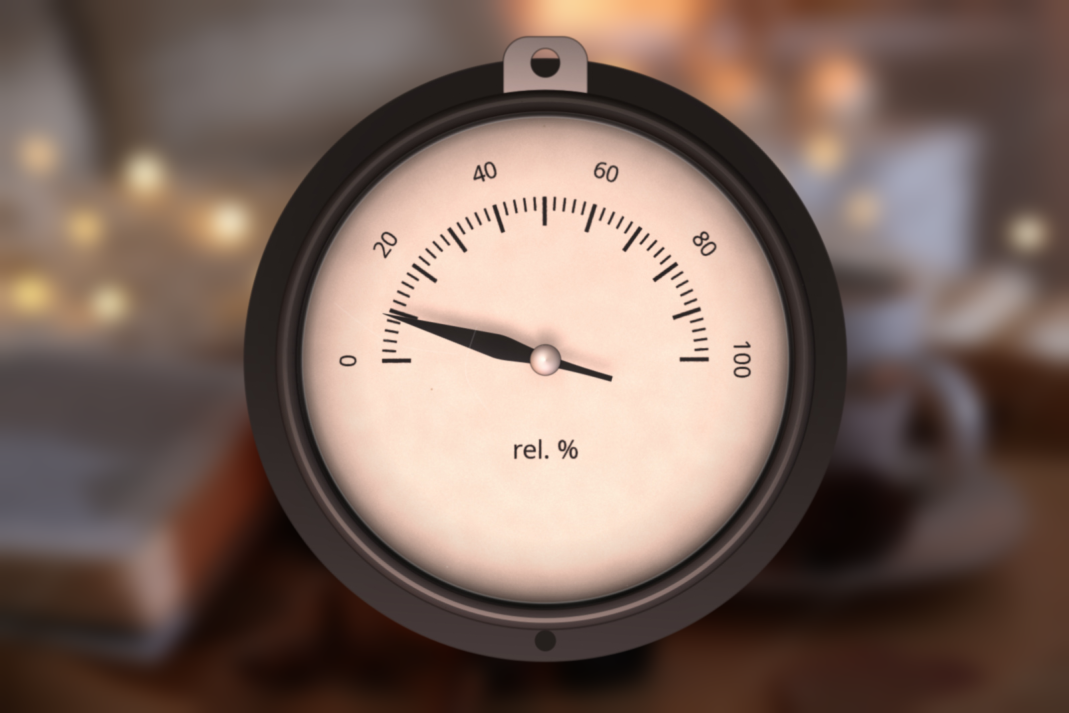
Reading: value=9 unit=%
